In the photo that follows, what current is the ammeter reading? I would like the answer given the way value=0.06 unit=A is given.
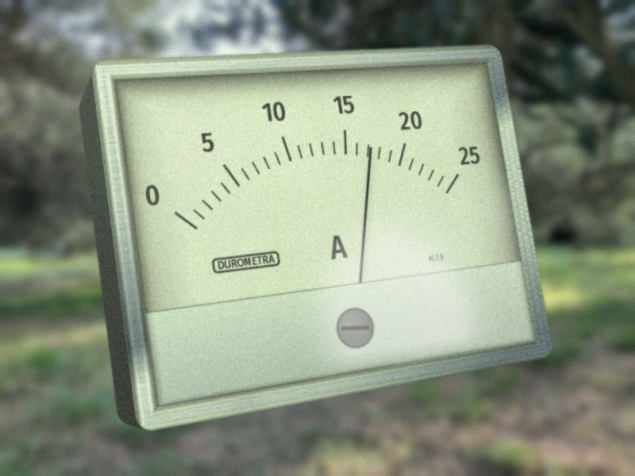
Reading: value=17 unit=A
